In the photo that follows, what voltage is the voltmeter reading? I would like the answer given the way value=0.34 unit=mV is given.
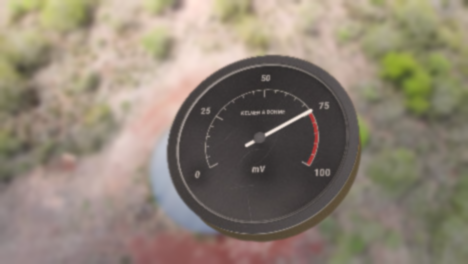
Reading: value=75 unit=mV
